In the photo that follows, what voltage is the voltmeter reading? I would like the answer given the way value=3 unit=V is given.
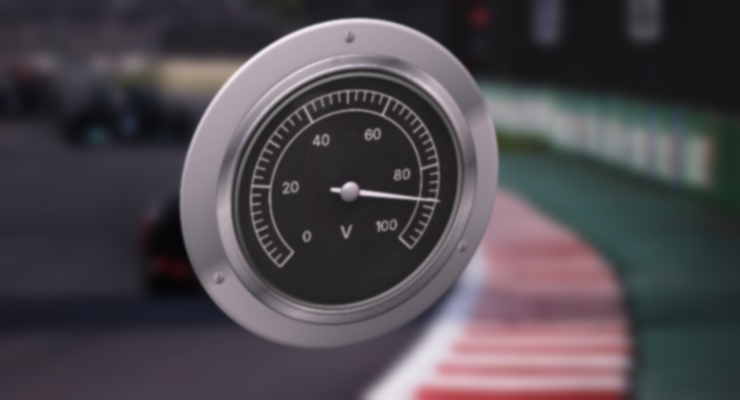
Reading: value=88 unit=V
